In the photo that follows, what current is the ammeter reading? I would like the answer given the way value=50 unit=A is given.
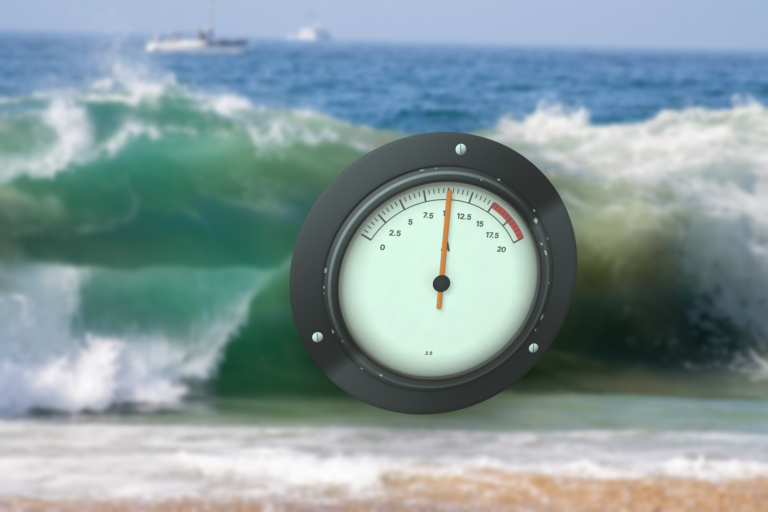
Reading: value=10 unit=A
